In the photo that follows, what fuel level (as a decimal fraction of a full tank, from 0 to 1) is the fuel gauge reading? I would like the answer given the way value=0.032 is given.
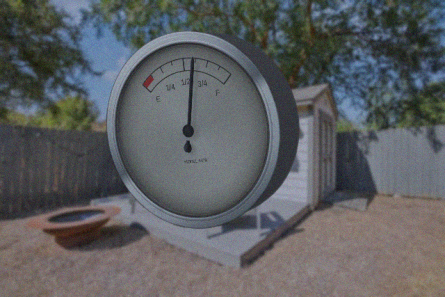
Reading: value=0.625
